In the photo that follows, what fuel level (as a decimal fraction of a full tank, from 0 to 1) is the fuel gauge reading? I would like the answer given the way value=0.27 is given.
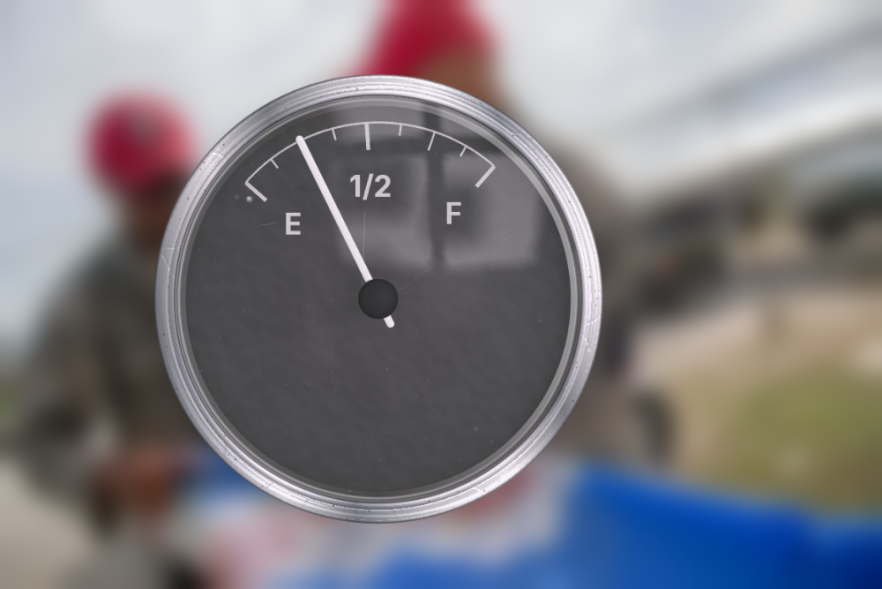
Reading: value=0.25
